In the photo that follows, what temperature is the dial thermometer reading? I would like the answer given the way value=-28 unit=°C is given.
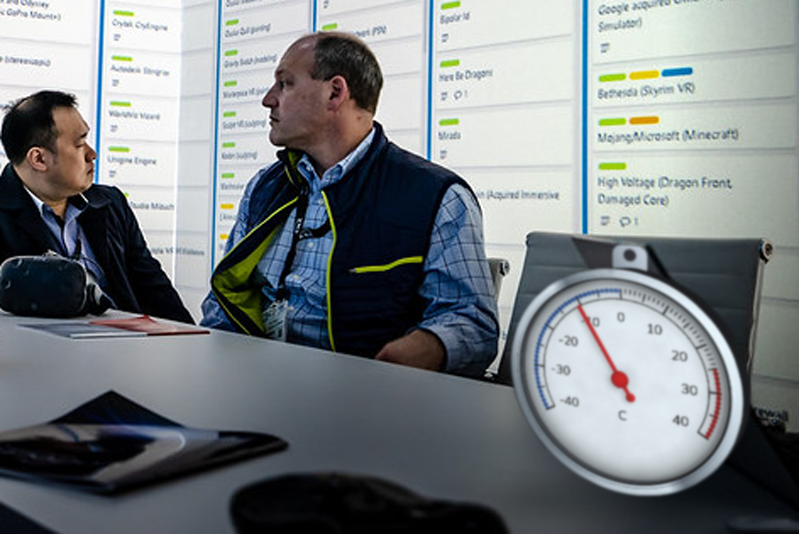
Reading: value=-10 unit=°C
